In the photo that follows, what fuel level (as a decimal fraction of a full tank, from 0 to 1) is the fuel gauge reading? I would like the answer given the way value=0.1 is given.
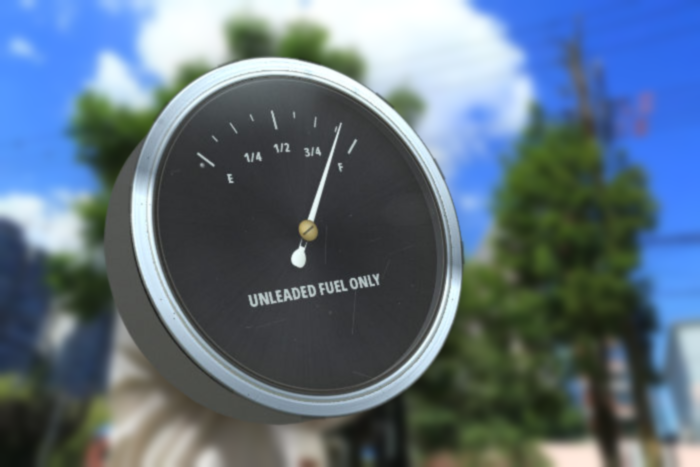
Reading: value=0.875
